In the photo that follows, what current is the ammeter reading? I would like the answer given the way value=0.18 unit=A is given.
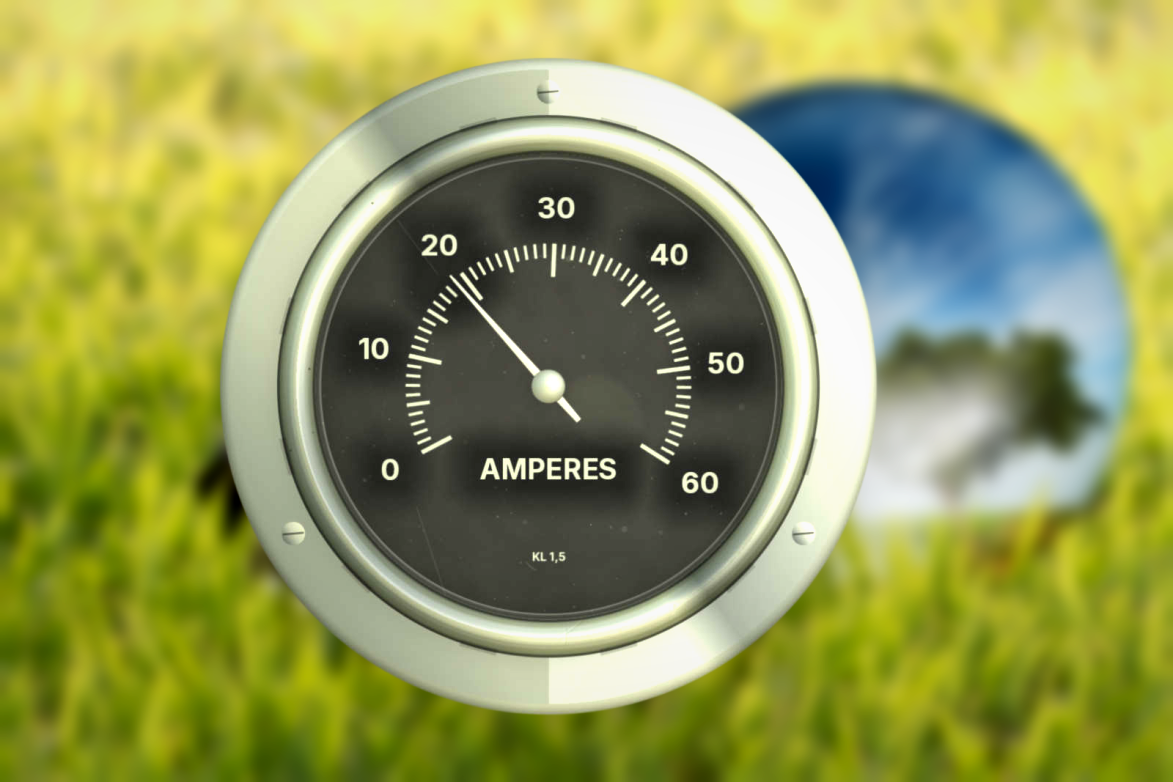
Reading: value=19 unit=A
